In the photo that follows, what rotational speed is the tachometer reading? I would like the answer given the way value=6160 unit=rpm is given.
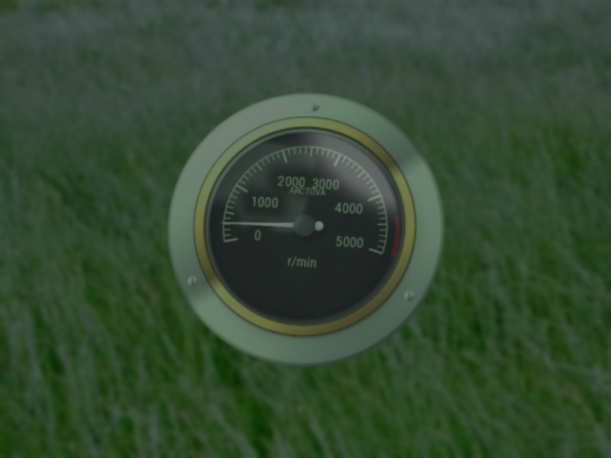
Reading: value=300 unit=rpm
